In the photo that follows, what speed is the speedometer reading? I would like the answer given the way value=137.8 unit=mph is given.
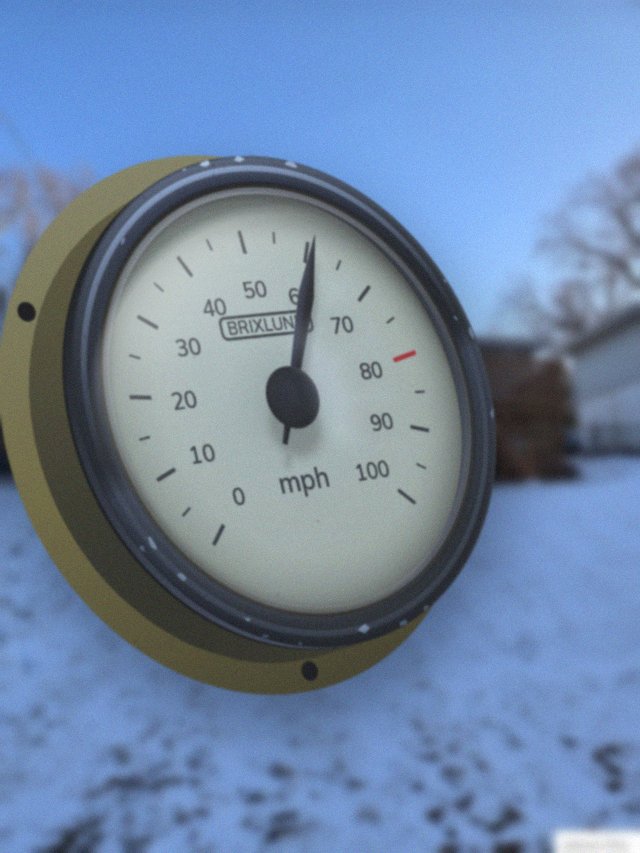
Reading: value=60 unit=mph
